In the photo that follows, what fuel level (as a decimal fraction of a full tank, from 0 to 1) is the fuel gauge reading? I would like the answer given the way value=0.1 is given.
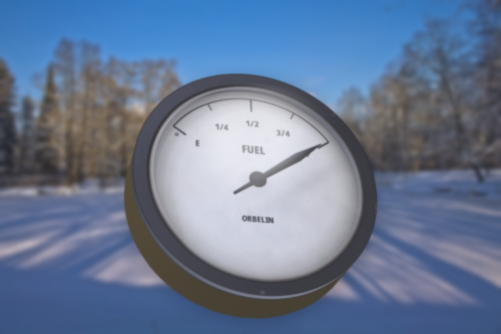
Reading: value=1
